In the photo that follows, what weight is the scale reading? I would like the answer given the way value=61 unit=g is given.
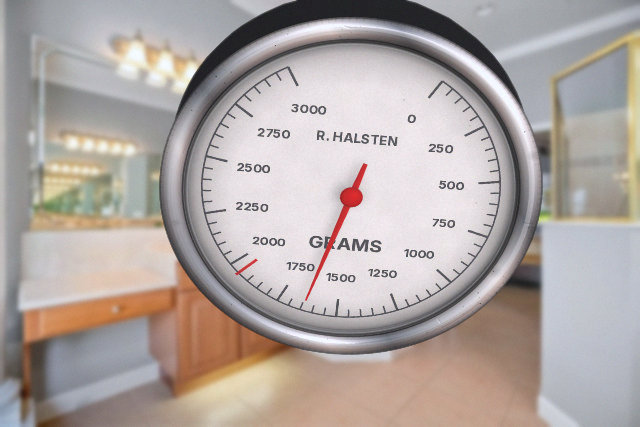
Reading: value=1650 unit=g
